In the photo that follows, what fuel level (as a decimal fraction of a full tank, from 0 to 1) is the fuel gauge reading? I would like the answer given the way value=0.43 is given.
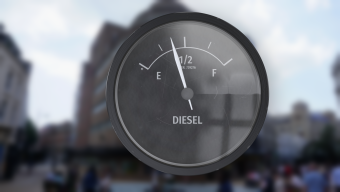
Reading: value=0.375
